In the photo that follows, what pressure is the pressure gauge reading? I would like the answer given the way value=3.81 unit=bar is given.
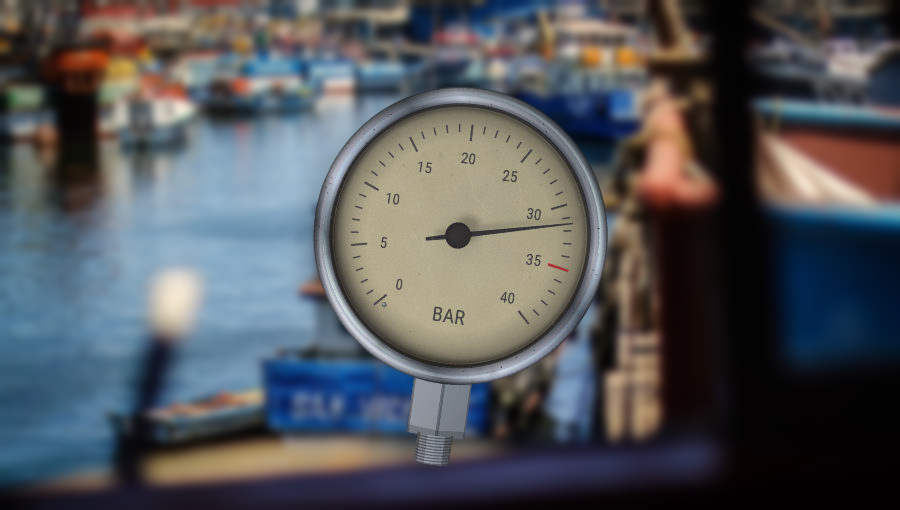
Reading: value=31.5 unit=bar
